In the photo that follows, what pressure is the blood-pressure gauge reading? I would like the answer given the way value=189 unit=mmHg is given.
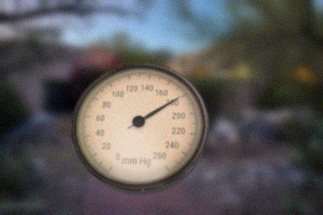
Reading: value=180 unit=mmHg
